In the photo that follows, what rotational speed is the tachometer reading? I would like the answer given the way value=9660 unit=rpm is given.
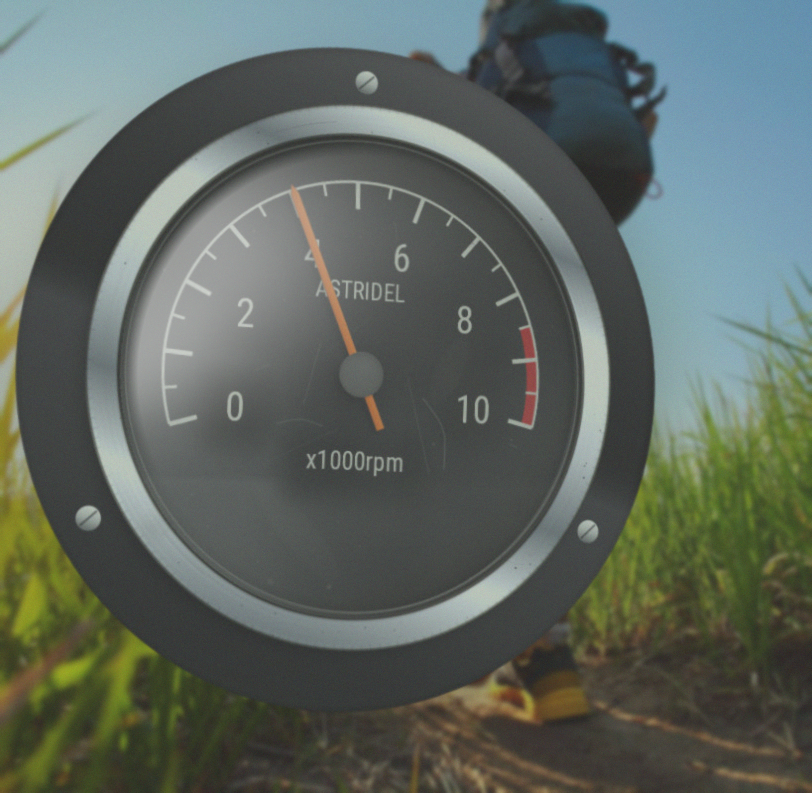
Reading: value=4000 unit=rpm
